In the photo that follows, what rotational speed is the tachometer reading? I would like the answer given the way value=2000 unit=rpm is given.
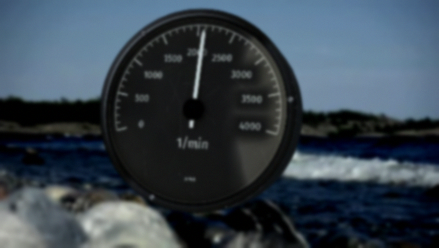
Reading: value=2100 unit=rpm
